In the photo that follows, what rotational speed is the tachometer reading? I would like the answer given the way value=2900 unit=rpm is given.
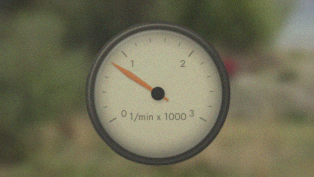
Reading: value=800 unit=rpm
